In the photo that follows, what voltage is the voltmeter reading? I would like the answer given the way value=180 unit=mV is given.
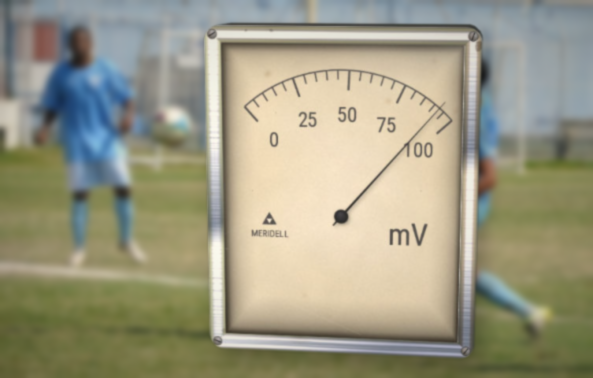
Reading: value=92.5 unit=mV
